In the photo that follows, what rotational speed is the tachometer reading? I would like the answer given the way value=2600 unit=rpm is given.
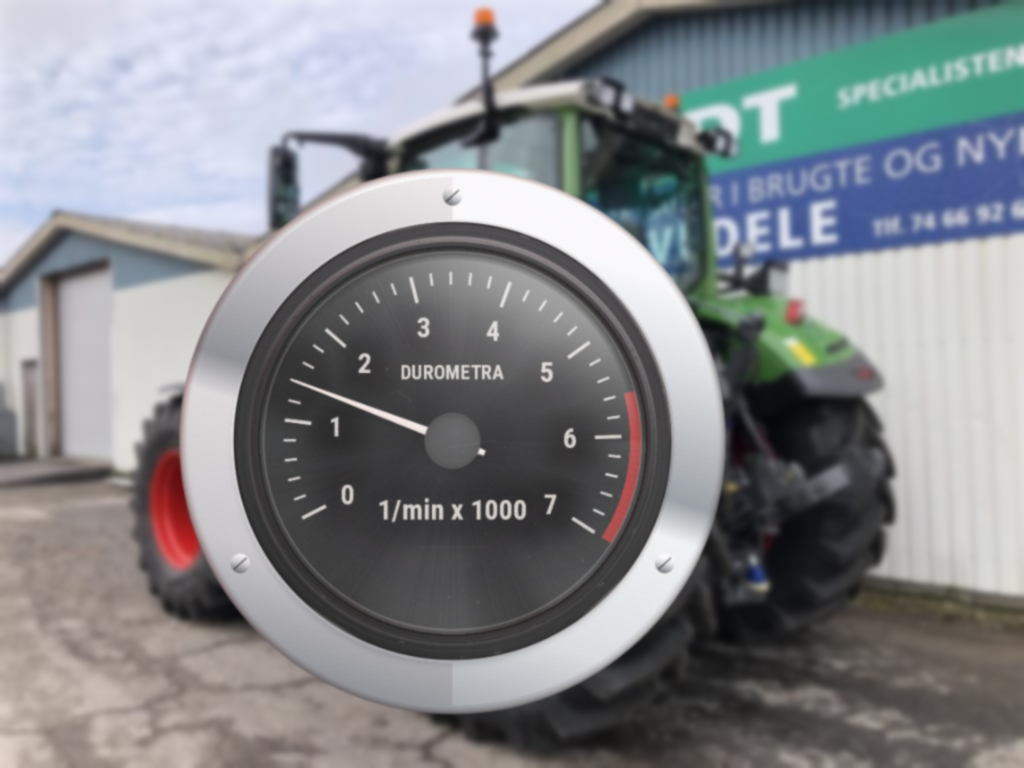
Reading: value=1400 unit=rpm
